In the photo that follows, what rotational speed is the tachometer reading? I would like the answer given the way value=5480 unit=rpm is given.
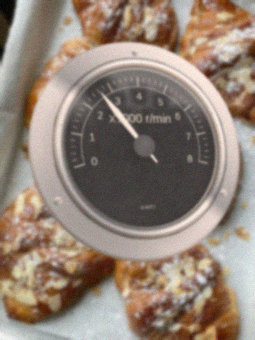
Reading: value=2600 unit=rpm
